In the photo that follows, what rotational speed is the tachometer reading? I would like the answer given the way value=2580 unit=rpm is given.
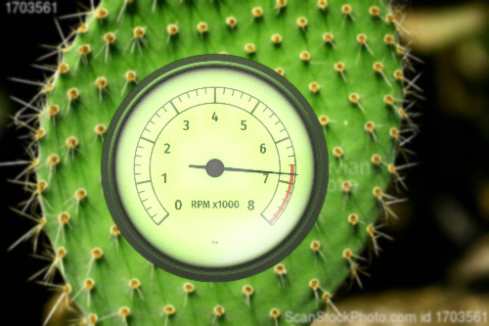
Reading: value=6800 unit=rpm
